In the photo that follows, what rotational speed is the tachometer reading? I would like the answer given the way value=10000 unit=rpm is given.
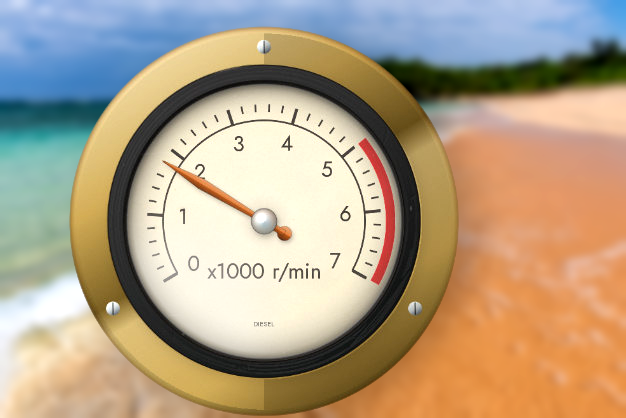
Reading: value=1800 unit=rpm
